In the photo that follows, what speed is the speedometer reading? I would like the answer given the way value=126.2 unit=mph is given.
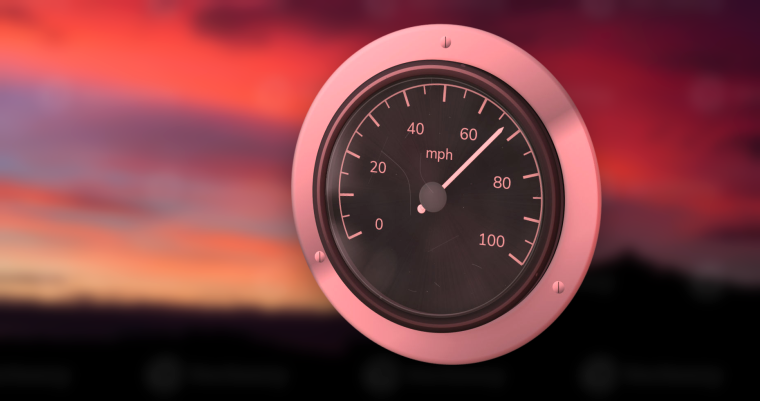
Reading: value=67.5 unit=mph
